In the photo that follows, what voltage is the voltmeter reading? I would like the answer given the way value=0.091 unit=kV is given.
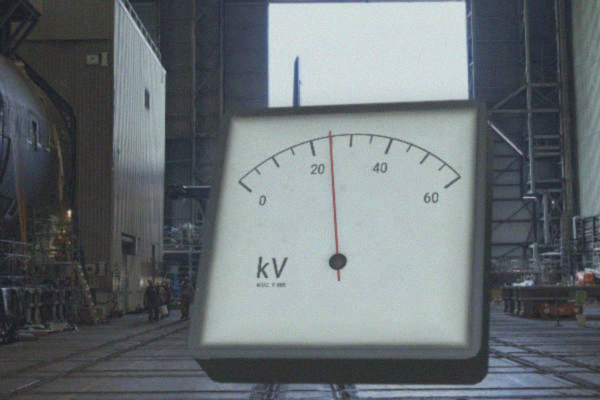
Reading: value=25 unit=kV
